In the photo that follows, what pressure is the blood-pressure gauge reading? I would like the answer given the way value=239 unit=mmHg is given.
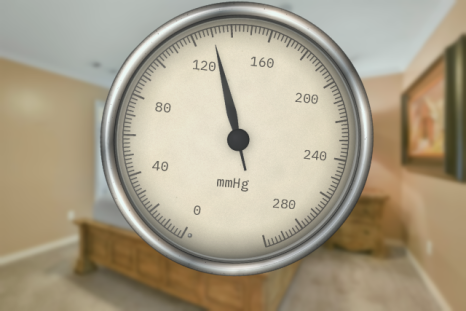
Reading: value=130 unit=mmHg
